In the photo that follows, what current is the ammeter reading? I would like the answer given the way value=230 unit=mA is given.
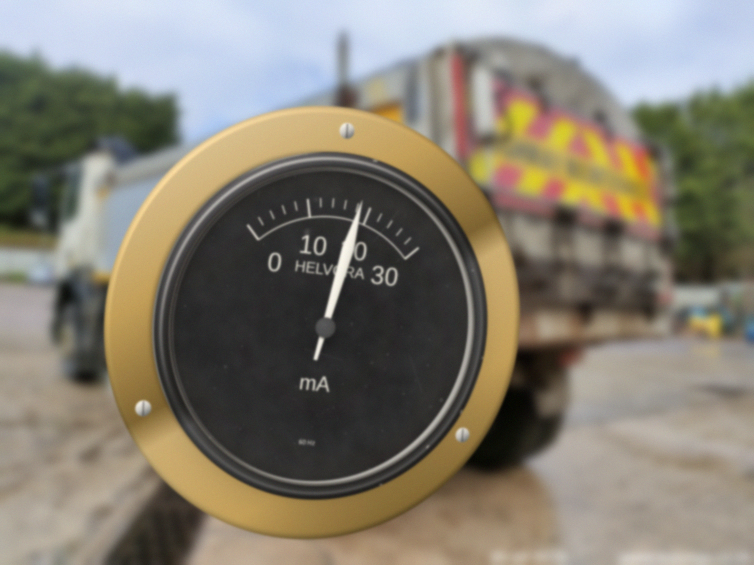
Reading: value=18 unit=mA
